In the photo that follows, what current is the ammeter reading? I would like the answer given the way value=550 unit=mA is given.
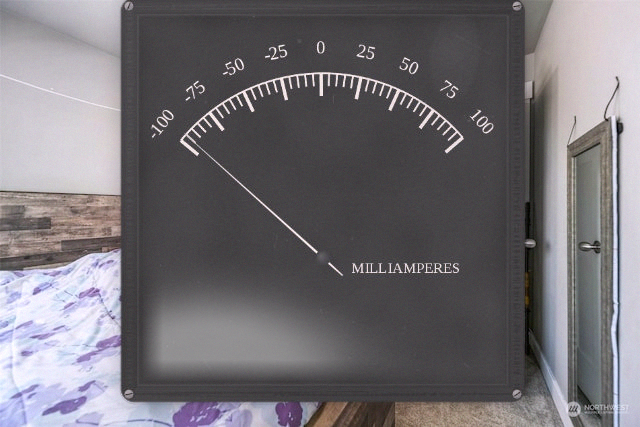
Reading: value=-95 unit=mA
